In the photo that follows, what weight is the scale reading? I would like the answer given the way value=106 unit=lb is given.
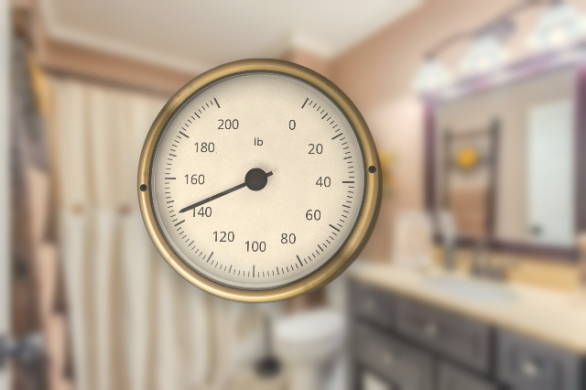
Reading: value=144 unit=lb
